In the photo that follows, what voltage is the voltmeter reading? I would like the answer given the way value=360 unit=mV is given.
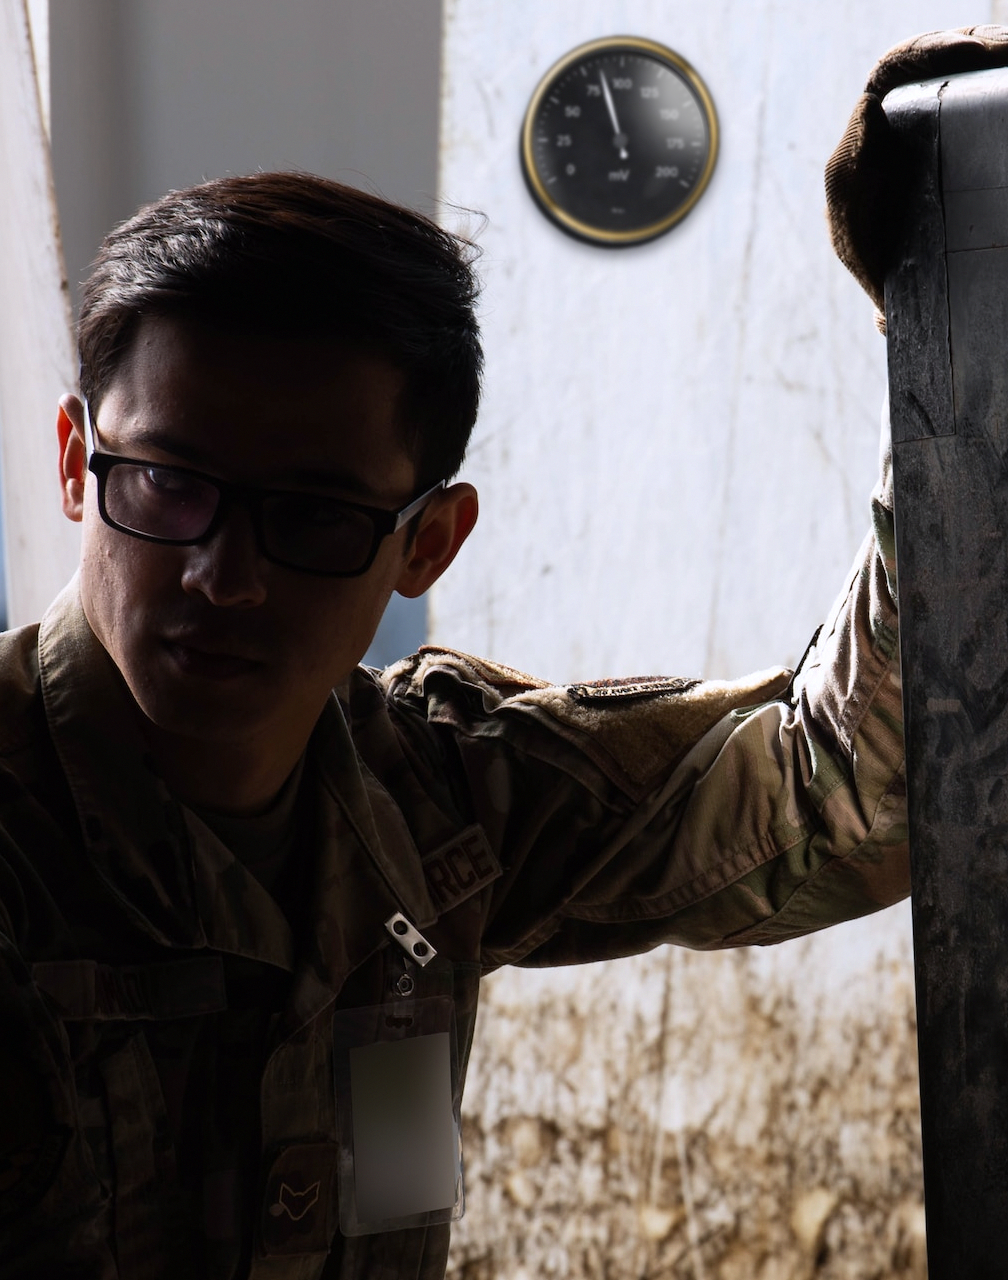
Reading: value=85 unit=mV
